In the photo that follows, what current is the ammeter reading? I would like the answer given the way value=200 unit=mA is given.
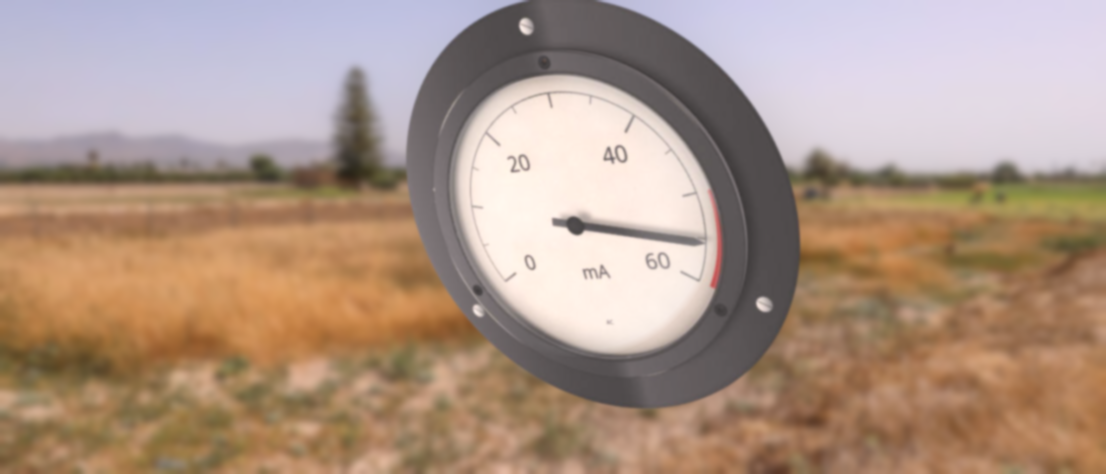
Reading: value=55 unit=mA
